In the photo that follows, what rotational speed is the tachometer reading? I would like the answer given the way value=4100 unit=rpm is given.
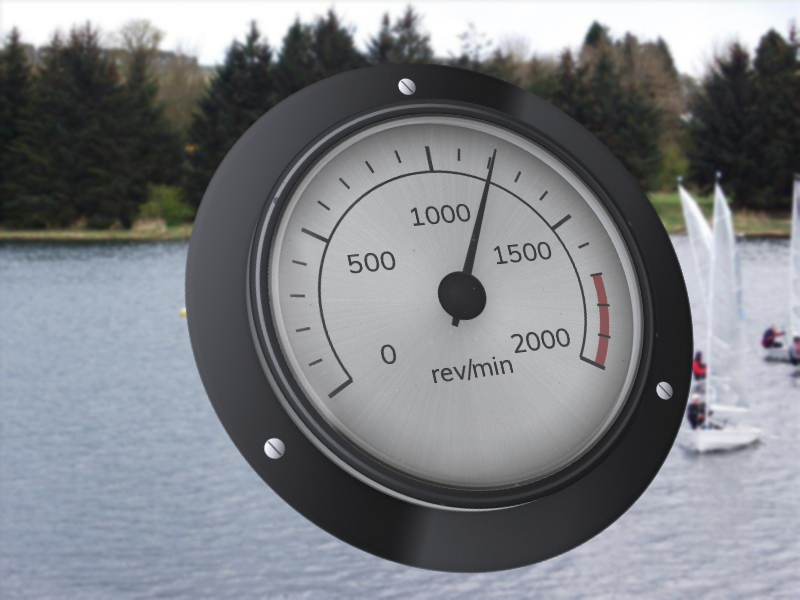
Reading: value=1200 unit=rpm
